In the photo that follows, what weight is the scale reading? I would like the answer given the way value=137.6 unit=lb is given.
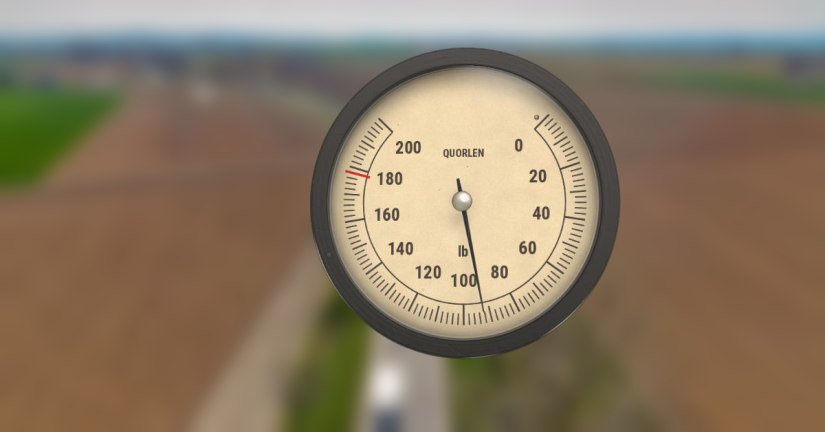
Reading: value=92 unit=lb
